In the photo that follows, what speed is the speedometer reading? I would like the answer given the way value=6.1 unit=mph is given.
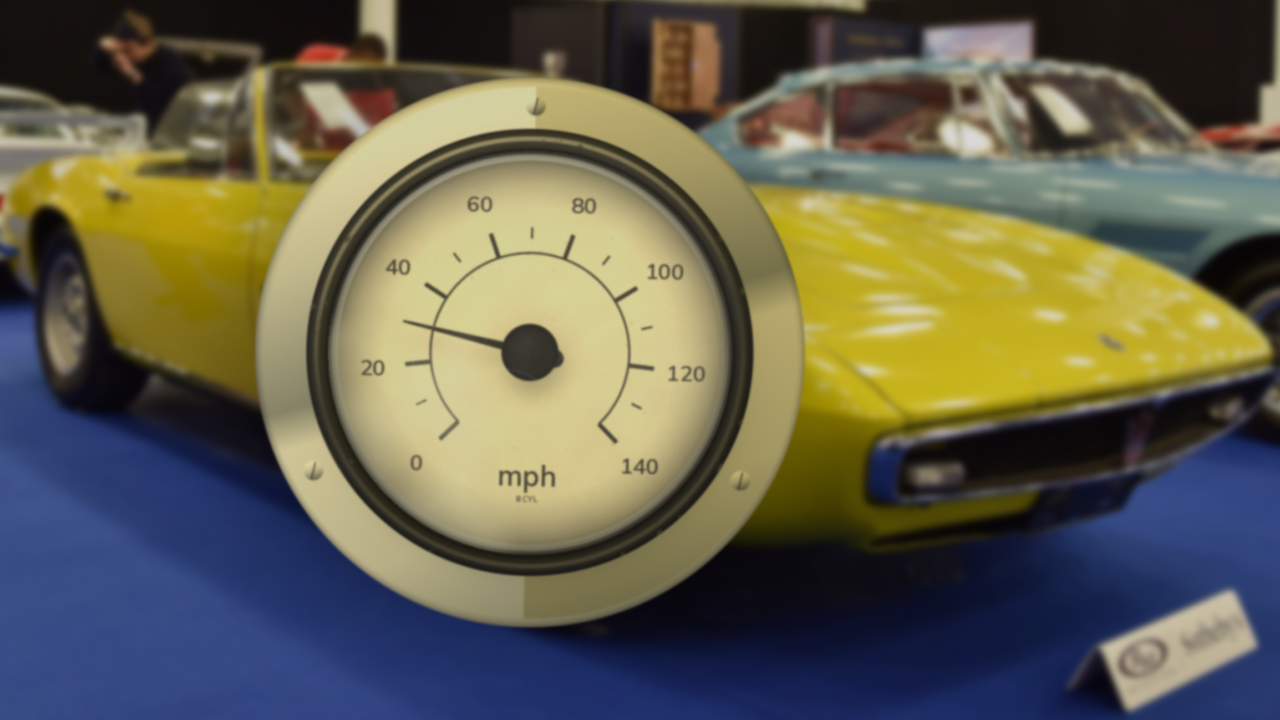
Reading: value=30 unit=mph
